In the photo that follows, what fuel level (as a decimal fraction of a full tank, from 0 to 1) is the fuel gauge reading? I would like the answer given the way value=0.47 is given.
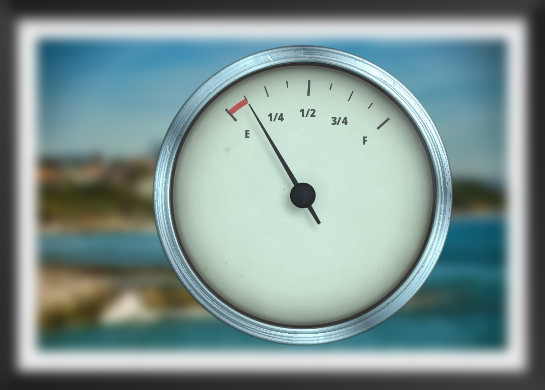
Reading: value=0.125
